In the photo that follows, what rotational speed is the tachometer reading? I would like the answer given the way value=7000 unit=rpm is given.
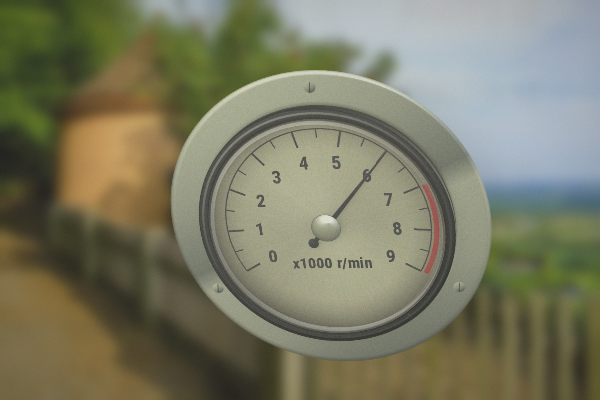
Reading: value=6000 unit=rpm
